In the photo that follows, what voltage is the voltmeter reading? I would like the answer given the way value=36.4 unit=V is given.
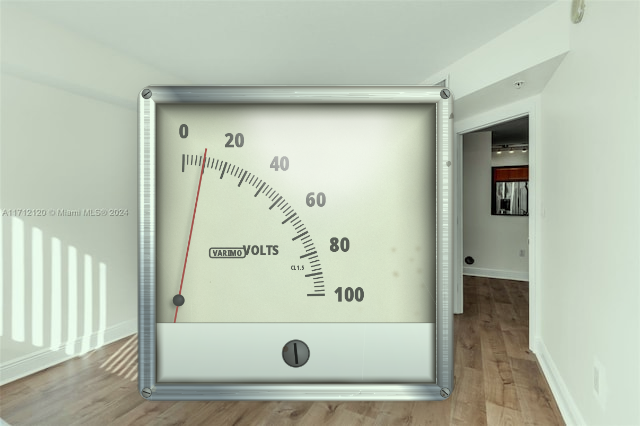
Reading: value=10 unit=V
